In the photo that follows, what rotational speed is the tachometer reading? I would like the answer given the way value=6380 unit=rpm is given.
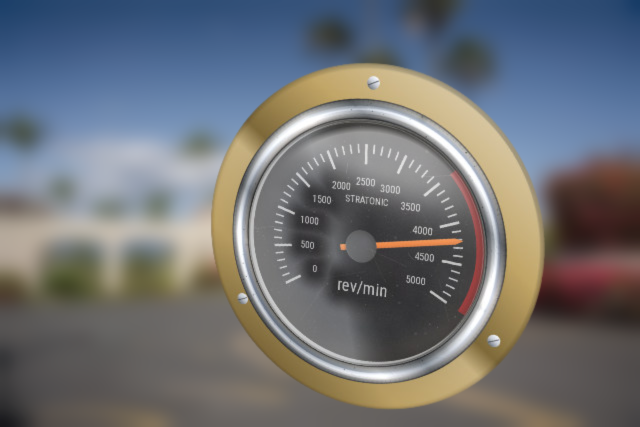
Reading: value=4200 unit=rpm
